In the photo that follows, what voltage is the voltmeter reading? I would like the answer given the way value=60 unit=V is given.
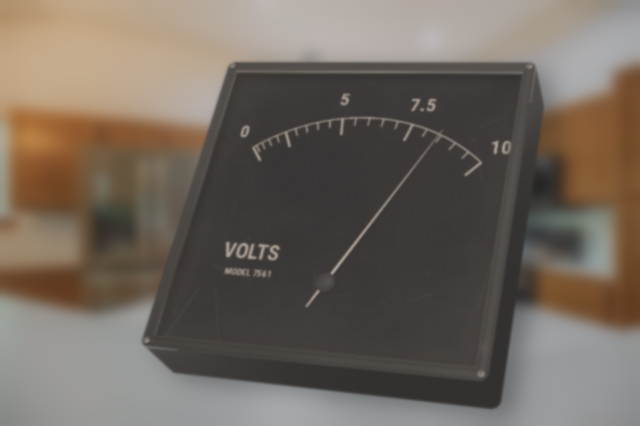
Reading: value=8.5 unit=V
